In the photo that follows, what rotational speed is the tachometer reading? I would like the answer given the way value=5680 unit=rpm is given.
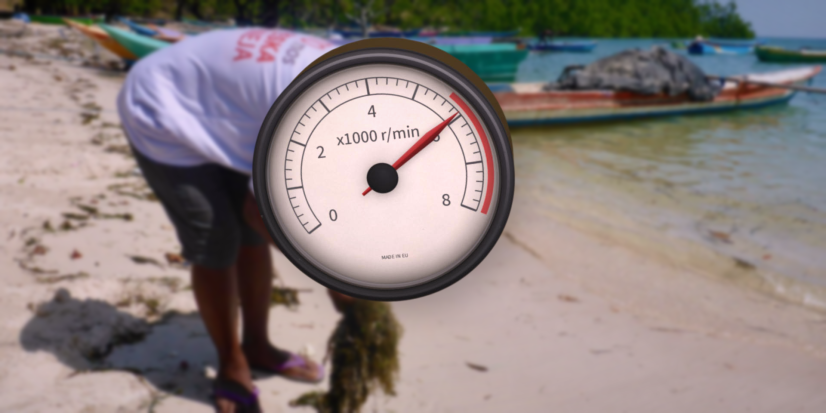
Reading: value=5900 unit=rpm
